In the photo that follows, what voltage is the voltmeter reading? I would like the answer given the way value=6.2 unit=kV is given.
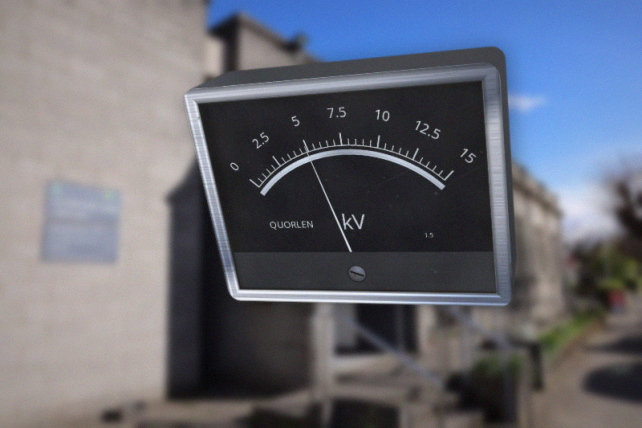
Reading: value=5 unit=kV
